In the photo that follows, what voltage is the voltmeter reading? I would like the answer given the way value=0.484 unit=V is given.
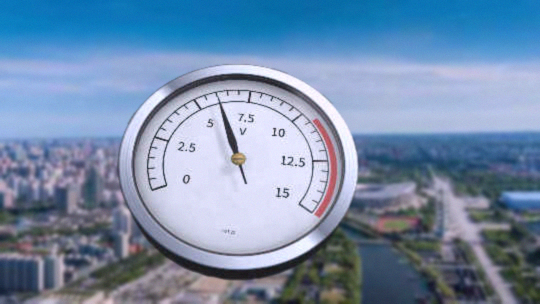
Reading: value=6 unit=V
